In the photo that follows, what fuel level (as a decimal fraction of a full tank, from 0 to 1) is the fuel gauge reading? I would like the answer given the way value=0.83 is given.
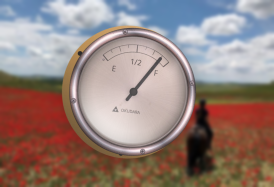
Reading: value=0.875
